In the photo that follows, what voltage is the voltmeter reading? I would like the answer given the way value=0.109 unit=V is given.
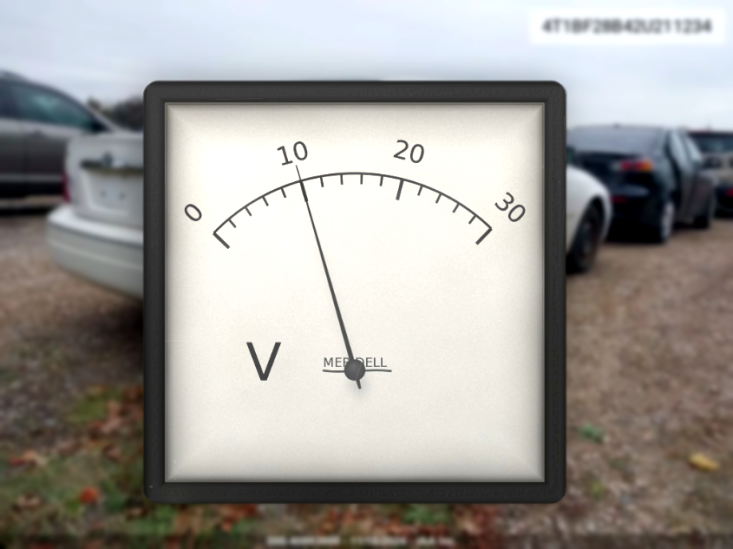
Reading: value=10 unit=V
